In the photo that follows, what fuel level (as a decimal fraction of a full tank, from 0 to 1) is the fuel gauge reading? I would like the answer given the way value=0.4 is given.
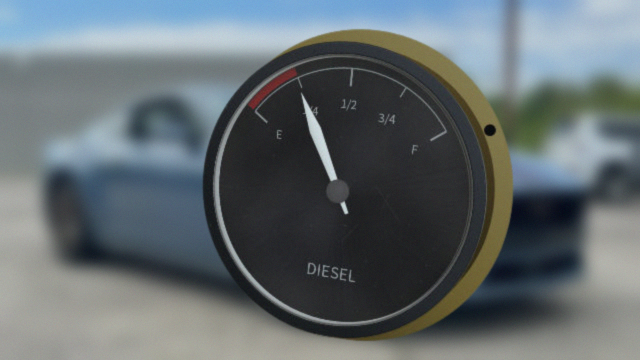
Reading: value=0.25
